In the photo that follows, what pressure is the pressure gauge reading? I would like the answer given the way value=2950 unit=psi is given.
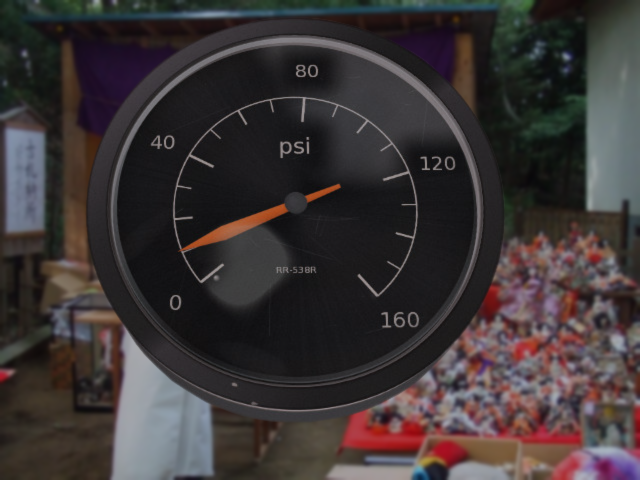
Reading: value=10 unit=psi
